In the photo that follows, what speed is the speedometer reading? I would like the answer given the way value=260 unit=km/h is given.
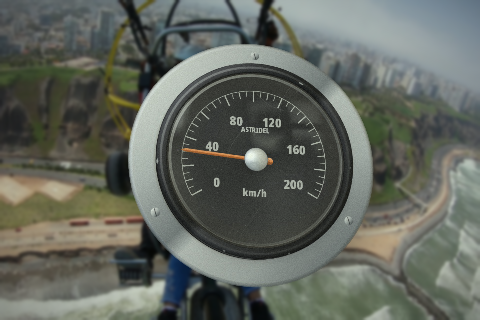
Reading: value=30 unit=km/h
